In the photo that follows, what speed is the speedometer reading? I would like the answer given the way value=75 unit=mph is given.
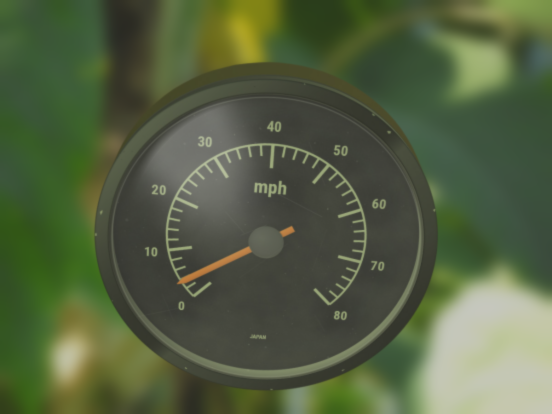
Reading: value=4 unit=mph
